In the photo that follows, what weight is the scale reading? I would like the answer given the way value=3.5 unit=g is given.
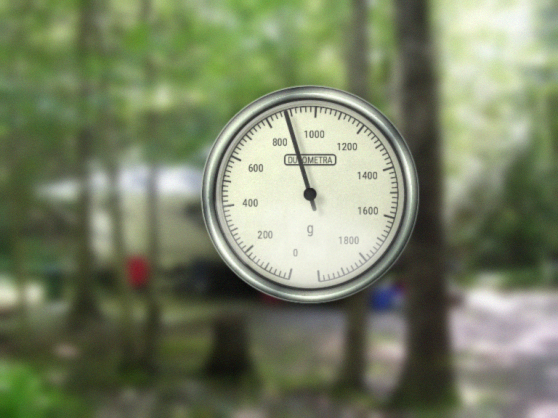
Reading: value=880 unit=g
